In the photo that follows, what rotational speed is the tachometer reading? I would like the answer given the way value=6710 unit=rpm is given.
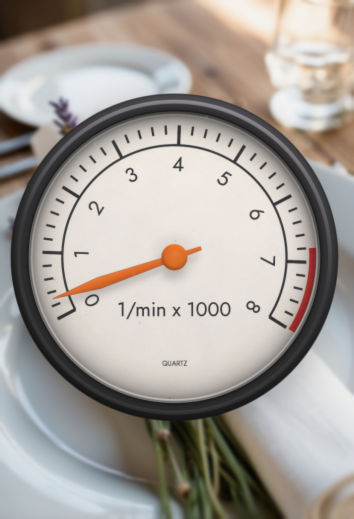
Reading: value=300 unit=rpm
